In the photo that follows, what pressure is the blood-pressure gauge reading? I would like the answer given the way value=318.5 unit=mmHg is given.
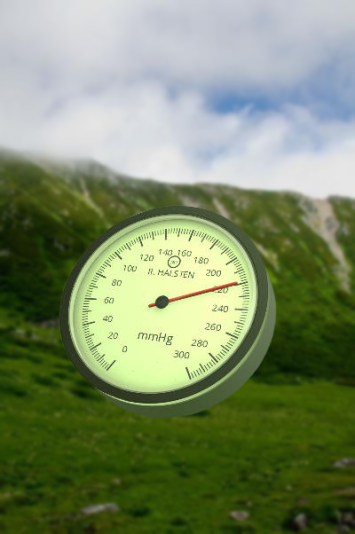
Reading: value=220 unit=mmHg
